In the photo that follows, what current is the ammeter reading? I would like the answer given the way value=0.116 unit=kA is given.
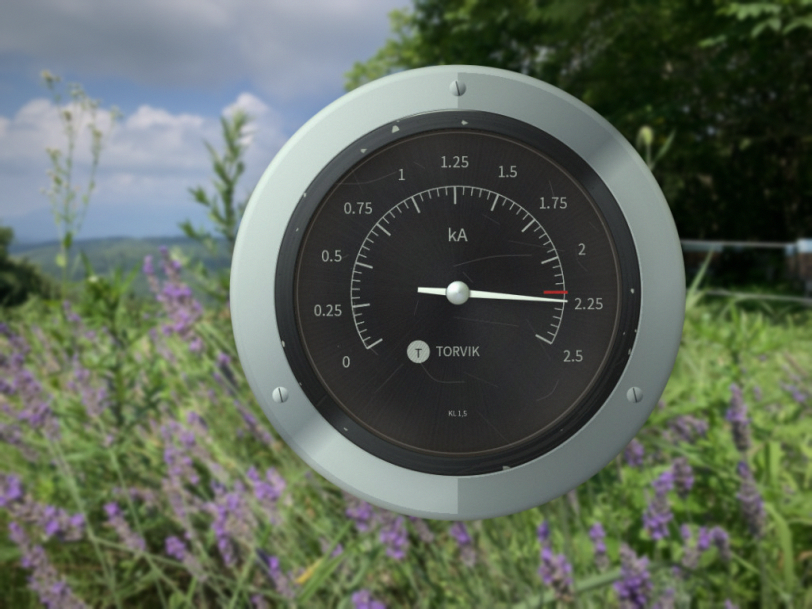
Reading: value=2.25 unit=kA
